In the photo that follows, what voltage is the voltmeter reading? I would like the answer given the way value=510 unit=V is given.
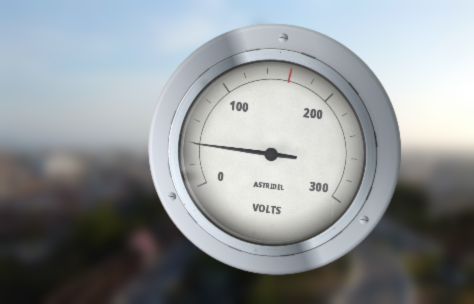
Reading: value=40 unit=V
